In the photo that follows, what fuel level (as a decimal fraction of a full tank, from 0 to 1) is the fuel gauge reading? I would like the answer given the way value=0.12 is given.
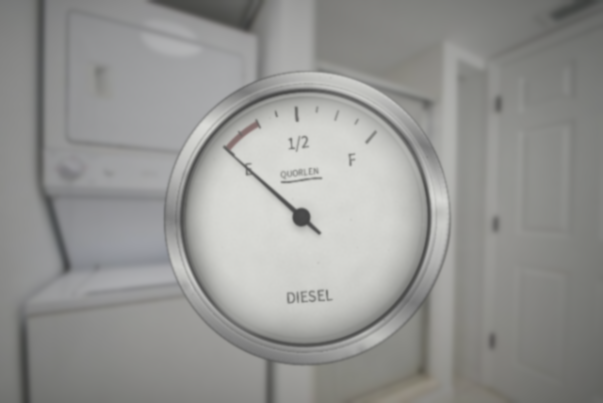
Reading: value=0
